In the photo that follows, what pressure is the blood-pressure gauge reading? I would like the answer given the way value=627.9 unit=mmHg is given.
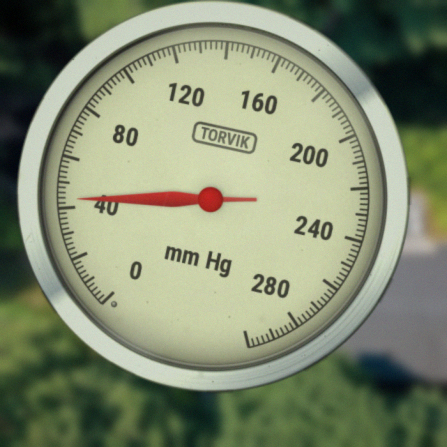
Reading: value=44 unit=mmHg
